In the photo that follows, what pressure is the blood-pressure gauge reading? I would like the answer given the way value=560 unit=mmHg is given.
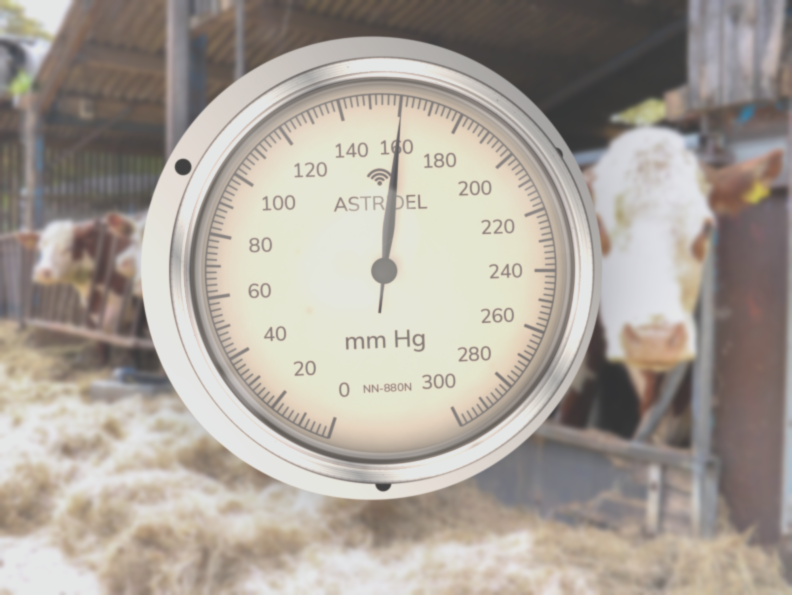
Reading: value=160 unit=mmHg
